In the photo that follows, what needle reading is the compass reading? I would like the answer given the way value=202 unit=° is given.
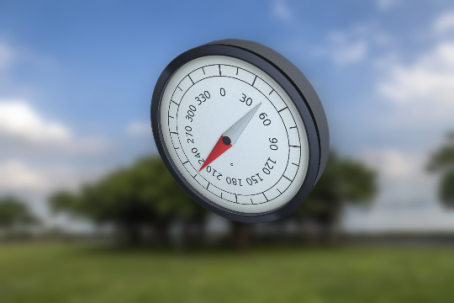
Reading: value=225 unit=°
